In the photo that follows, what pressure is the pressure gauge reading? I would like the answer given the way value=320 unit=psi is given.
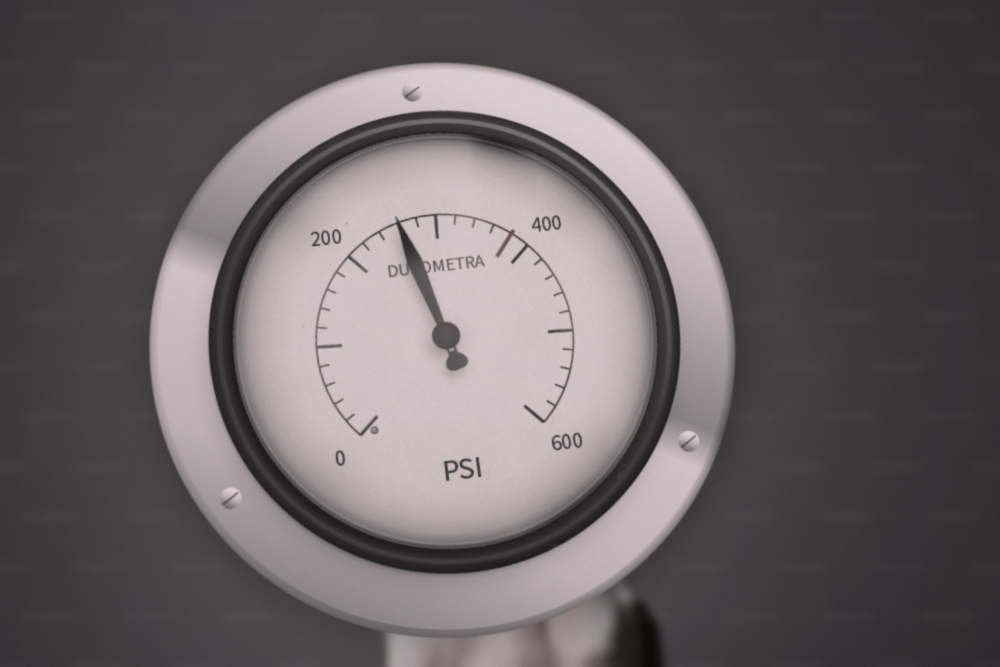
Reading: value=260 unit=psi
